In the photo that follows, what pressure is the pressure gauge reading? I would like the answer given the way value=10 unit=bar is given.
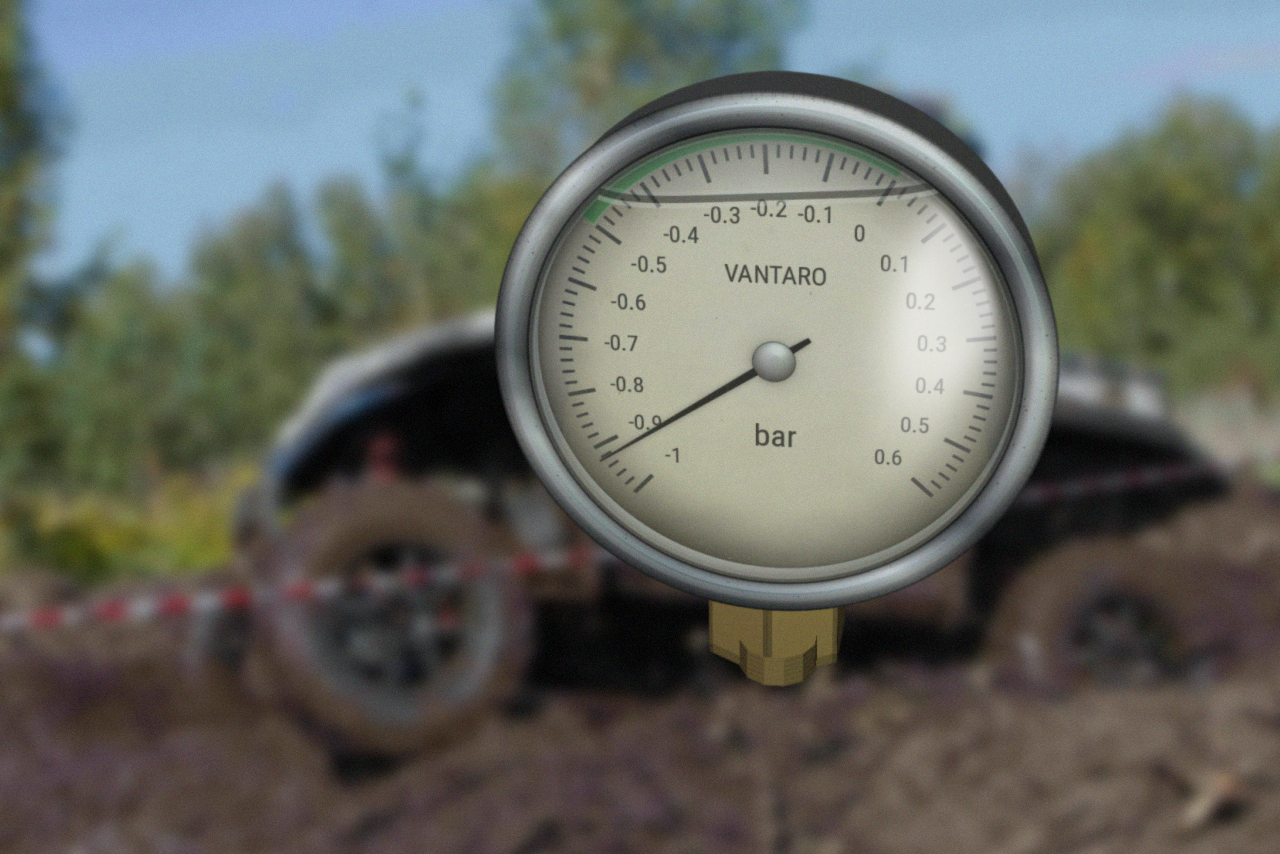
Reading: value=-0.92 unit=bar
